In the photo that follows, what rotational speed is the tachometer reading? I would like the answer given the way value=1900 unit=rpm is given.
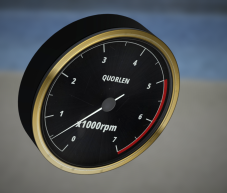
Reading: value=500 unit=rpm
